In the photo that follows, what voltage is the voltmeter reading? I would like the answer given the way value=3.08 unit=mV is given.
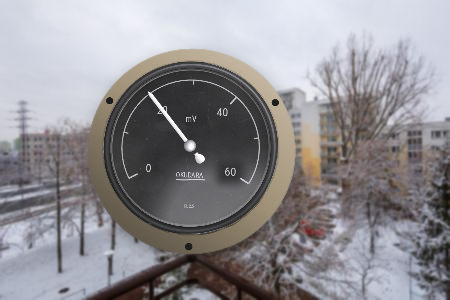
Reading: value=20 unit=mV
